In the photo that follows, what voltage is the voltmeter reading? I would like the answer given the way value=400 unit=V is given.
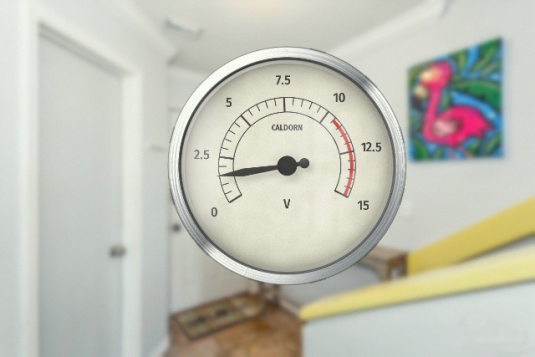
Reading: value=1.5 unit=V
